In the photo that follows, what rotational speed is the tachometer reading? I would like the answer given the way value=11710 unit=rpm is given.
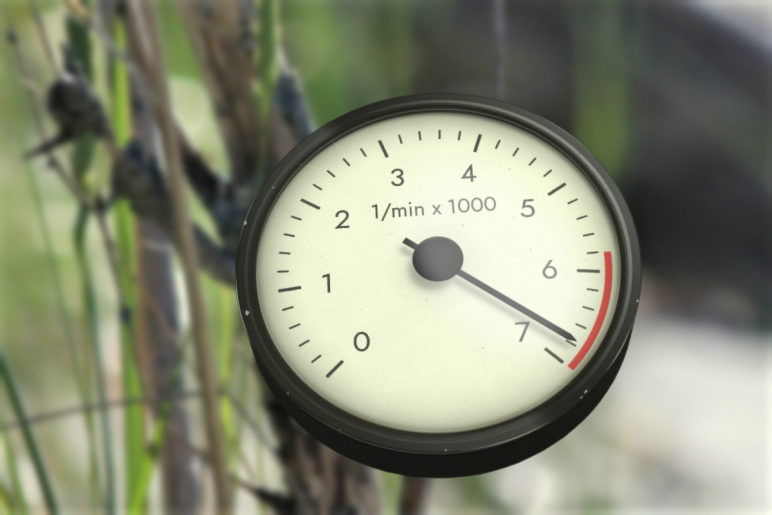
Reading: value=6800 unit=rpm
